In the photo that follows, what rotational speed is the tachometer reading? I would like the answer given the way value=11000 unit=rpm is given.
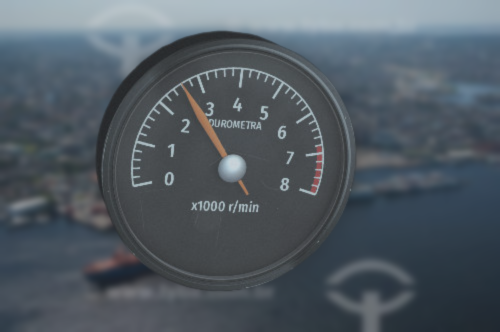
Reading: value=2600 unit=rpm
